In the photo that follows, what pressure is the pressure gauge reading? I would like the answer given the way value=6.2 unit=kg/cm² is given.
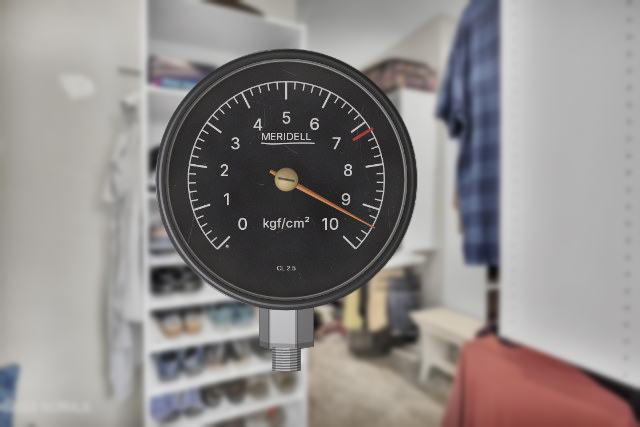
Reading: value=9.4 unit=kg/cm²
